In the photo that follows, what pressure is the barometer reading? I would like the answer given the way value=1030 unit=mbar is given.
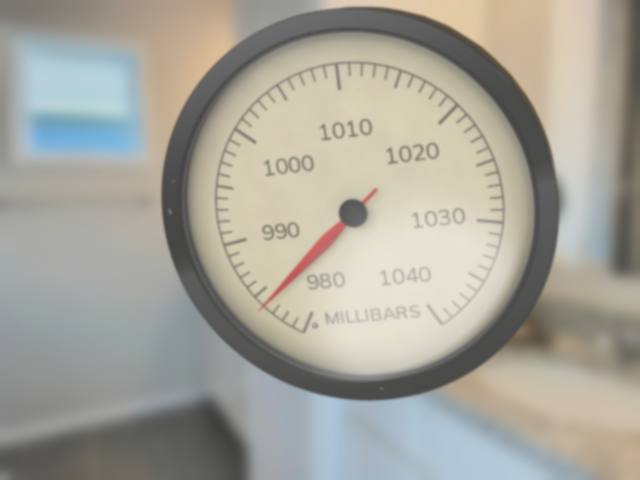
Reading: value=984 unit=mbar
